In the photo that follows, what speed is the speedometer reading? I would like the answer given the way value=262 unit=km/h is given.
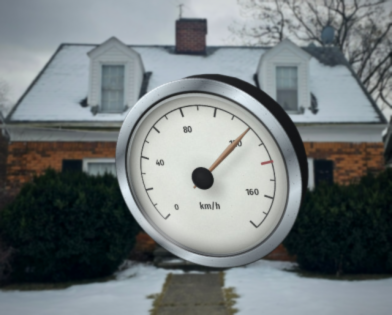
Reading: value=120 unit=km/h
